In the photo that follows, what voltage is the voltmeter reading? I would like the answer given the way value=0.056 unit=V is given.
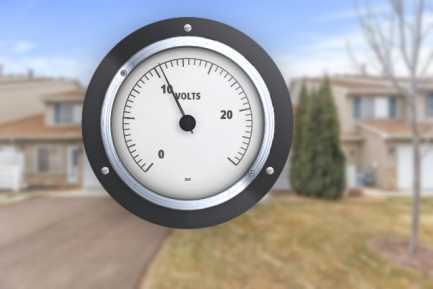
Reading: value=10.5 unit=V
